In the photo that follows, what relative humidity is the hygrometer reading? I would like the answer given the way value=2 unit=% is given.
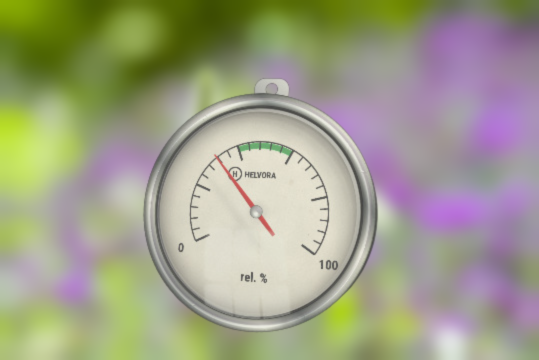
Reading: value=32 unit=%
